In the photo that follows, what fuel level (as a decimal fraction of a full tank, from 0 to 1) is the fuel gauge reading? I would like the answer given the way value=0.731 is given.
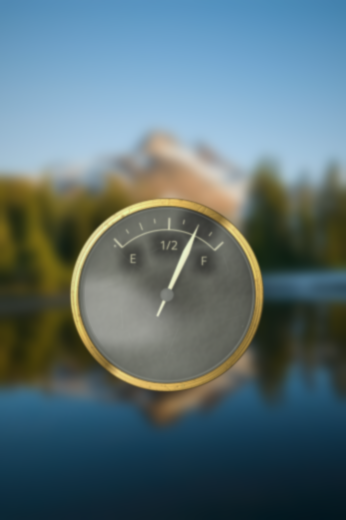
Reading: value=0.75
